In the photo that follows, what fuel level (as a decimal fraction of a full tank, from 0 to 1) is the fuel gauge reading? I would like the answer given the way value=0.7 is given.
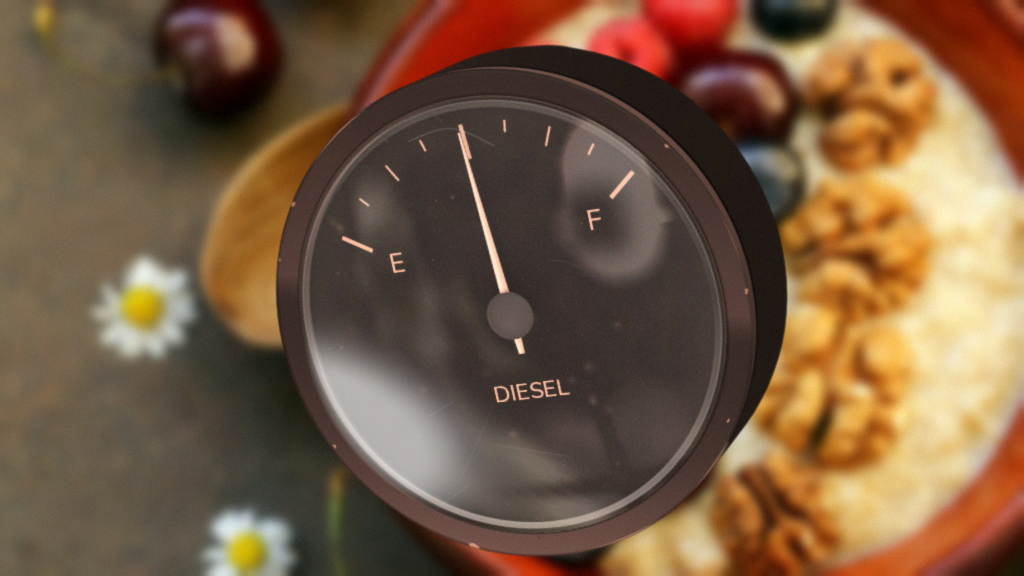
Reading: value=0.5
